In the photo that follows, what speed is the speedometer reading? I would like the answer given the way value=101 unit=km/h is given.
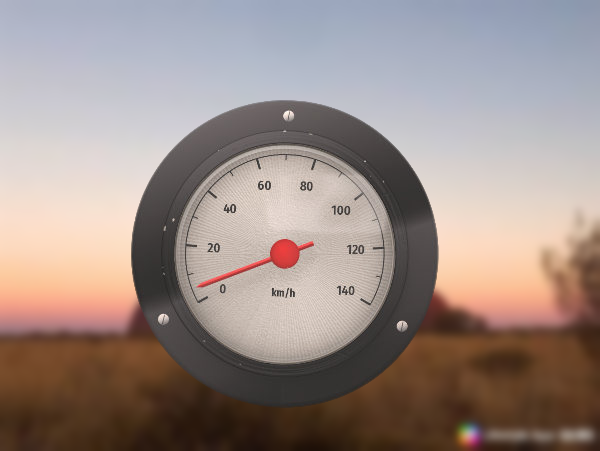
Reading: value=5 unit=km/h
